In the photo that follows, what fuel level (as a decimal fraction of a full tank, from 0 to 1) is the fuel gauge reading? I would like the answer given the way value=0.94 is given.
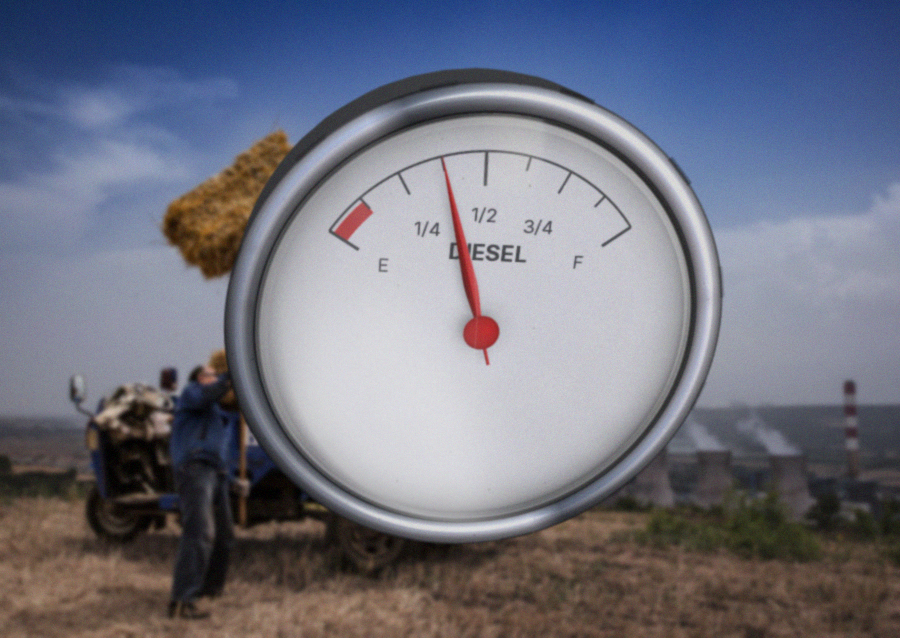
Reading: value=0.375
